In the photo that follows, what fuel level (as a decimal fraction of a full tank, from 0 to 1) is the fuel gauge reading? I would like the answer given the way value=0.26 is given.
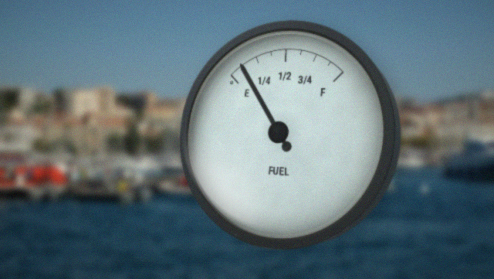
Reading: value=0.125
